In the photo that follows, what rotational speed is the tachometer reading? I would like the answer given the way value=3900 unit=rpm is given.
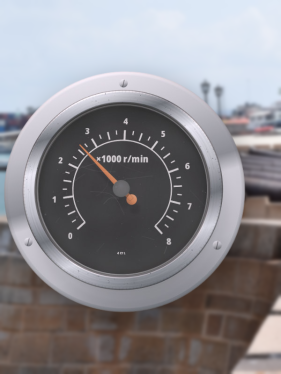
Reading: value=2625 unit=rpm
